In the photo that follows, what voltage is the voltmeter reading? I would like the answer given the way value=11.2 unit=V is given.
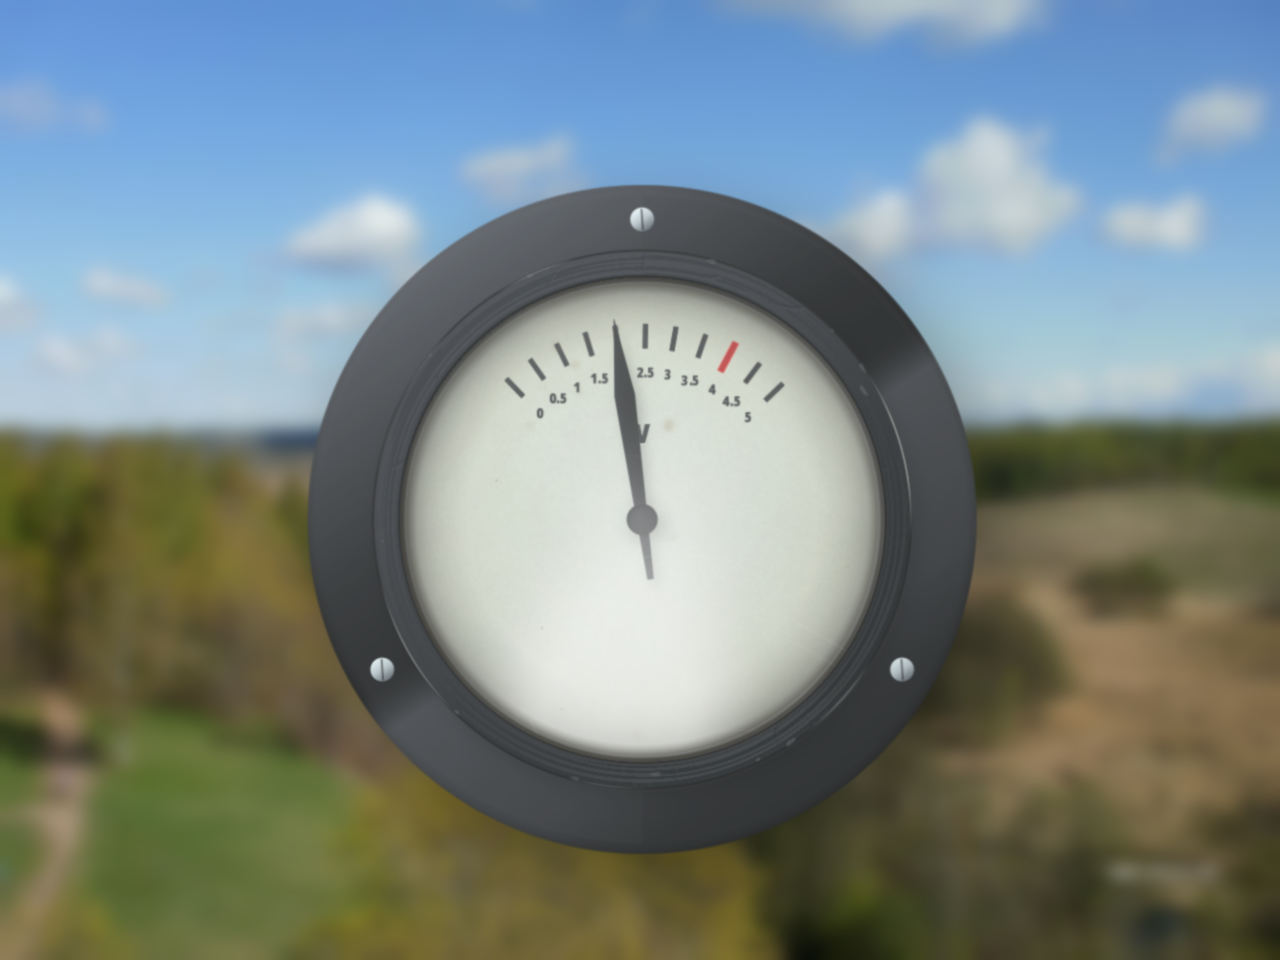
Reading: value=2 unit=V
